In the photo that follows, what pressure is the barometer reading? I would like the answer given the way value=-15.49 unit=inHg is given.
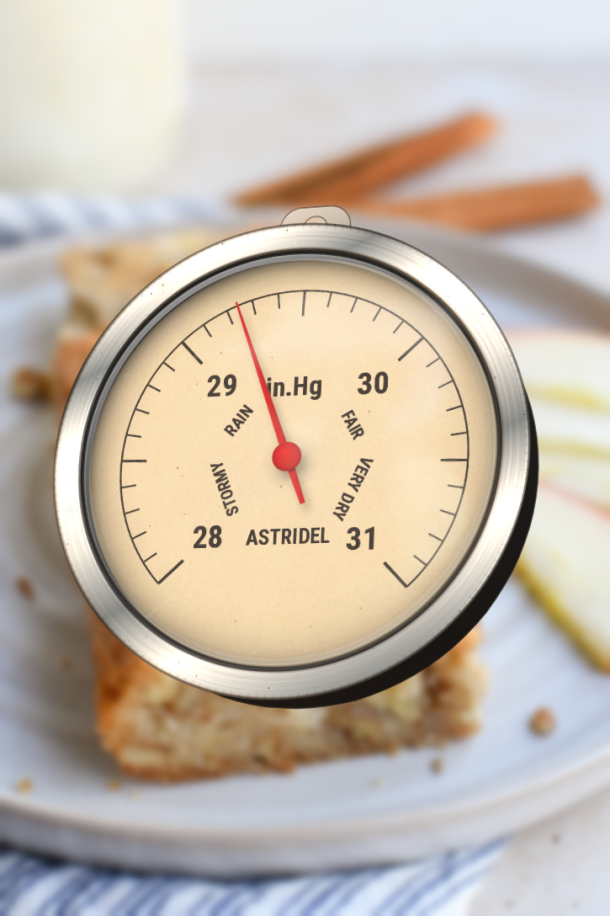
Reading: value=29.25 unit=inHg
